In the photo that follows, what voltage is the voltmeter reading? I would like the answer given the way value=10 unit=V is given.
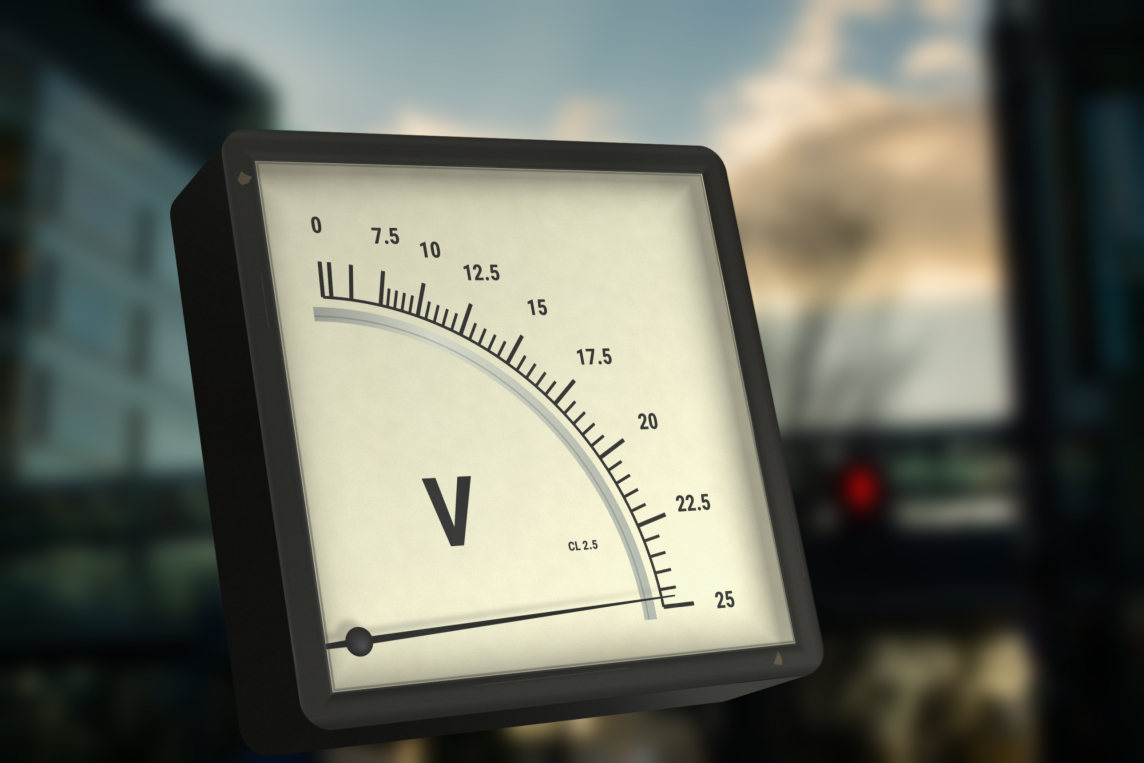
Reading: value=24.75 unit=V
